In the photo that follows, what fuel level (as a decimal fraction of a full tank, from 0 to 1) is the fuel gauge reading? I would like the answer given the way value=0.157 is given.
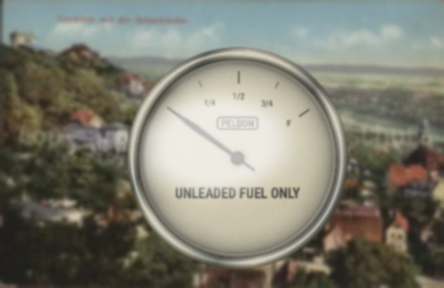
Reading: value=0
